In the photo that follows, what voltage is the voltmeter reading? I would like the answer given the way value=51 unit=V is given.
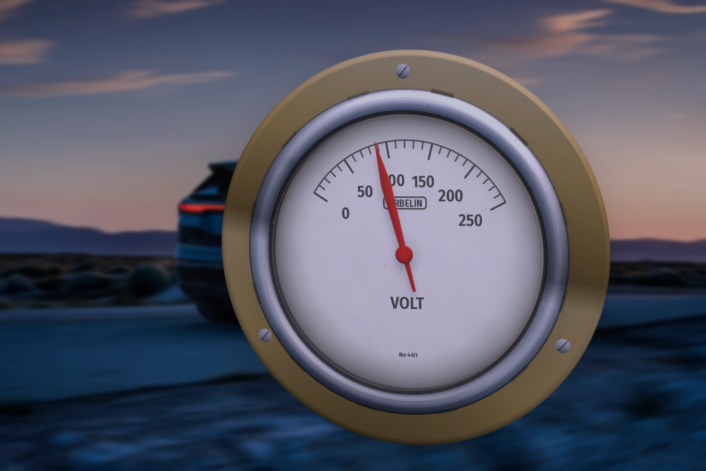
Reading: value=90 unit=V
